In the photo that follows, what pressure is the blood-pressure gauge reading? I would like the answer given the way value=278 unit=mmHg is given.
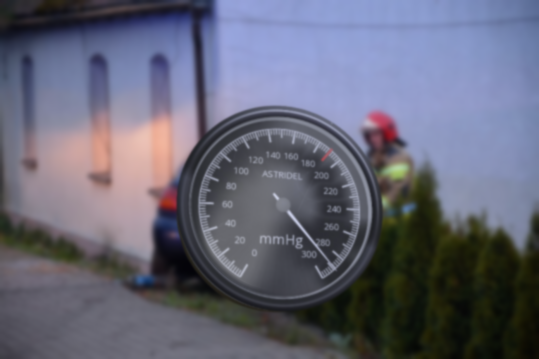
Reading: value=290 unit=mmHg
